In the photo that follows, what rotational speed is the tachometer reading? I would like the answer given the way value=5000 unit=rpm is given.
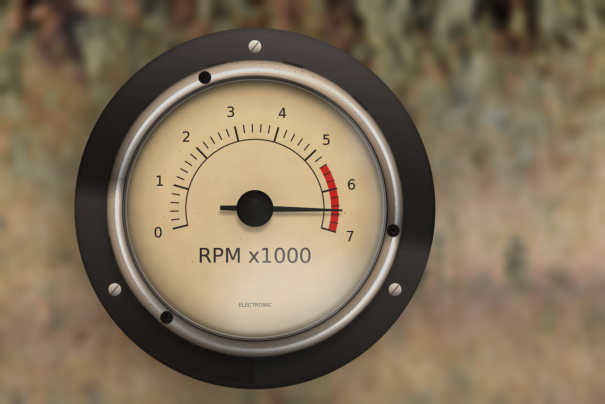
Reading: value=6500 unit=rpm
